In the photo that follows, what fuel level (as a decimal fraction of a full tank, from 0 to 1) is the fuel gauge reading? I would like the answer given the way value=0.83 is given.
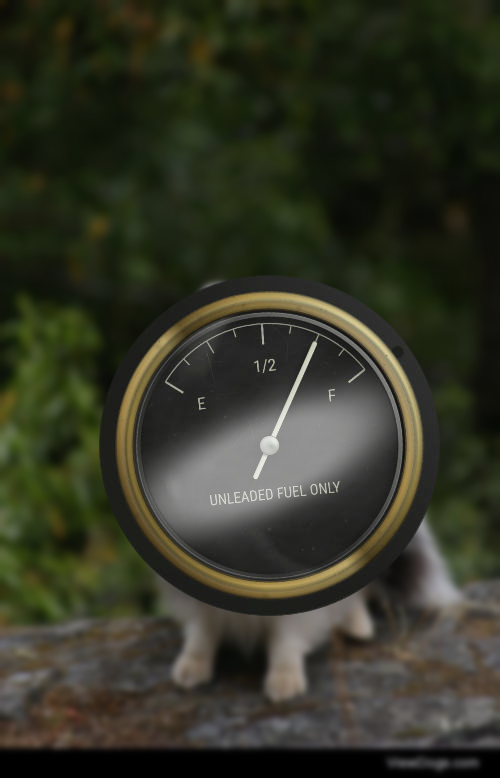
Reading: value=0.75
